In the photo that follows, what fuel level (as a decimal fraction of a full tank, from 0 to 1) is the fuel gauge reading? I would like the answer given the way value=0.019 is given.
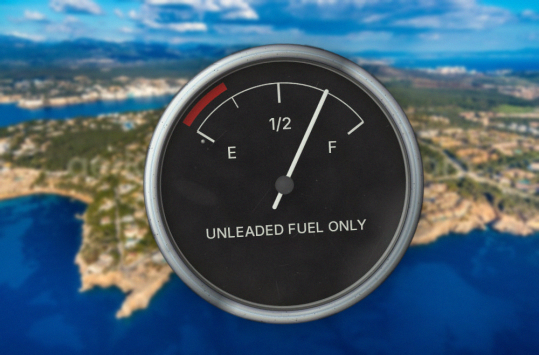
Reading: value=0.75
